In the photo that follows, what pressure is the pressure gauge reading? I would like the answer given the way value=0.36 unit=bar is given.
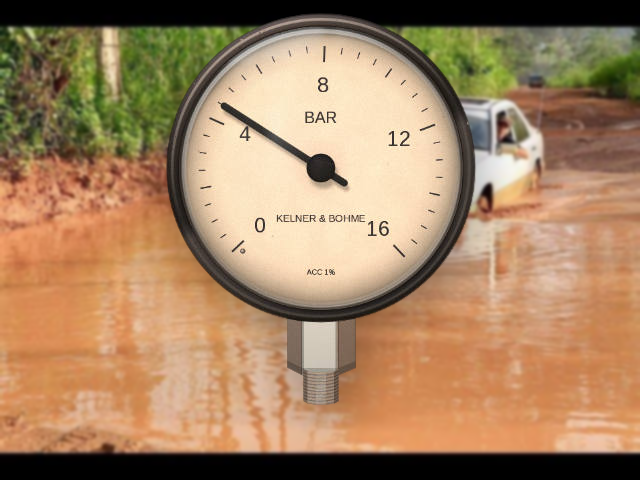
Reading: value=4.5 unit=bar
